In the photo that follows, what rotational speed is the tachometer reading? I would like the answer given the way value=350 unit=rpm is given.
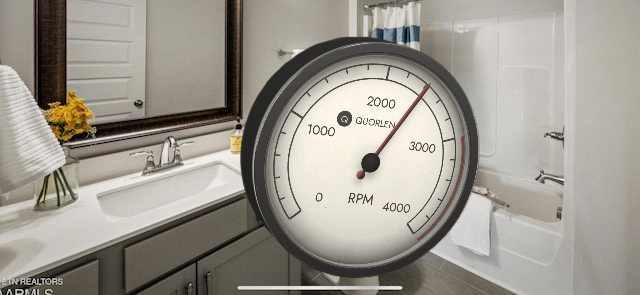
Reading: value=2400 unit=rpm
